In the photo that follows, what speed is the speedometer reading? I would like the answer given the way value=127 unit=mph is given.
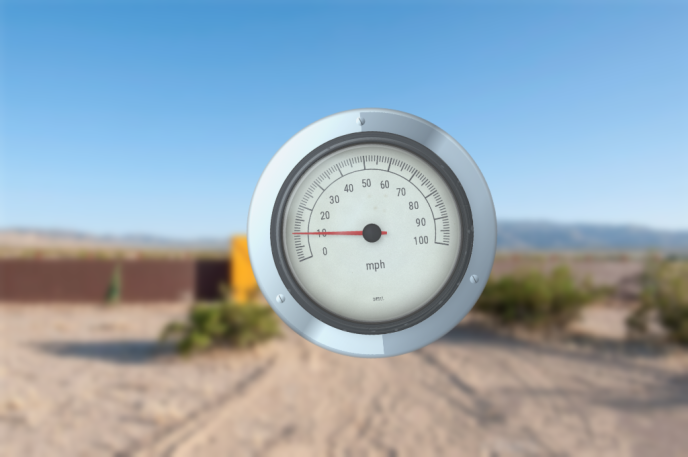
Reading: value=10 unit=mph
